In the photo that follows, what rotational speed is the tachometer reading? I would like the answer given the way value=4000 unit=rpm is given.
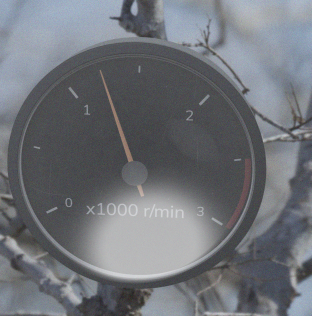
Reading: value=1250 unit=rpm
